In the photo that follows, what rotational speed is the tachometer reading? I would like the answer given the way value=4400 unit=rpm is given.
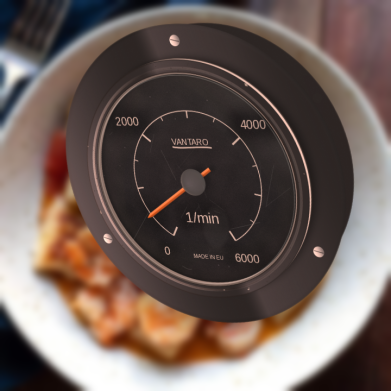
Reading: value=500 unit=rpm
